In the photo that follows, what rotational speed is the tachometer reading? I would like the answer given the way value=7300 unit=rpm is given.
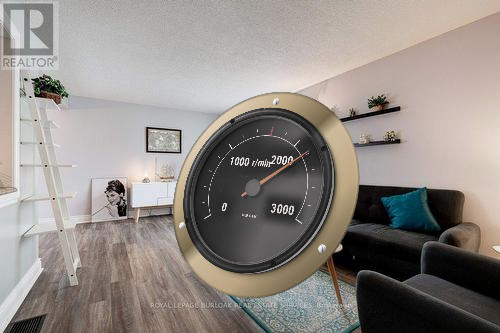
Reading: value=2200 unit=rpm
